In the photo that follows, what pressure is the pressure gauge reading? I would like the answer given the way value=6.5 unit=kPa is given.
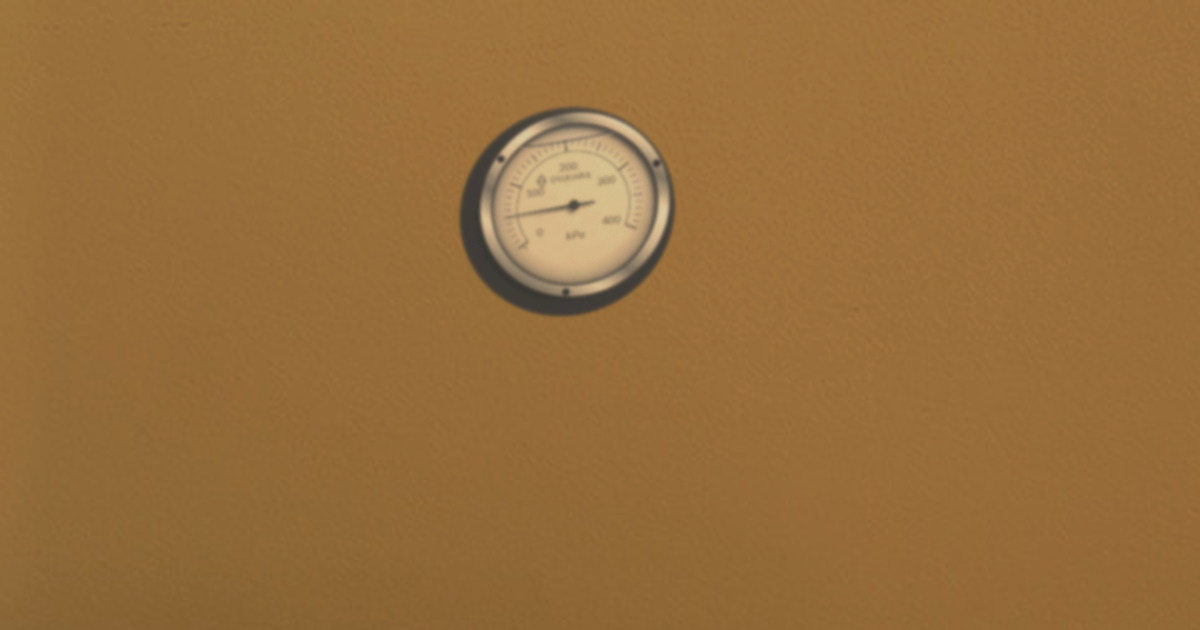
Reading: value=50 unit=kPa
